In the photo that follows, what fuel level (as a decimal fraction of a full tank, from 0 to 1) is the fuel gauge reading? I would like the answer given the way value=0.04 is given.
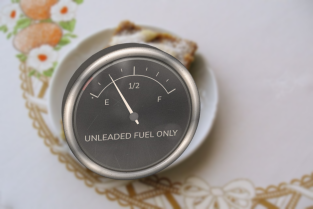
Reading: value=0.25
